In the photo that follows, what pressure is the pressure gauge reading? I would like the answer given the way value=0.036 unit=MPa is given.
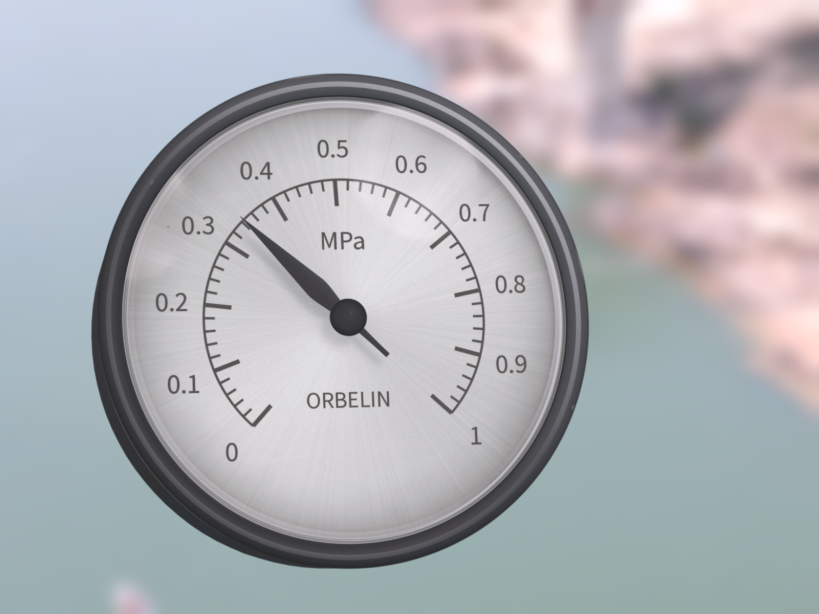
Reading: value=0.34 unit=MPa
